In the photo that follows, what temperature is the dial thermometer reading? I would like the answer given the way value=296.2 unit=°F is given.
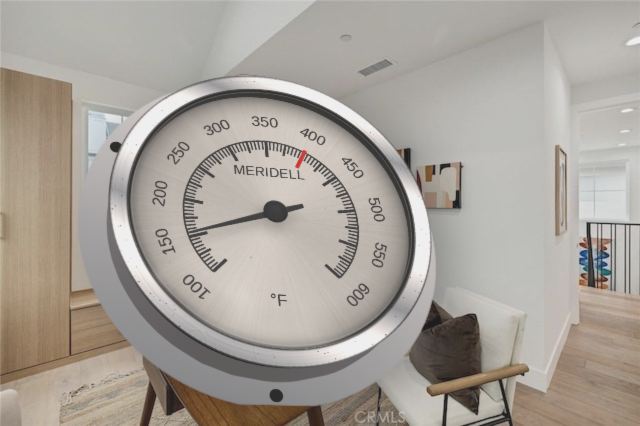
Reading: value=150 unit=°F
